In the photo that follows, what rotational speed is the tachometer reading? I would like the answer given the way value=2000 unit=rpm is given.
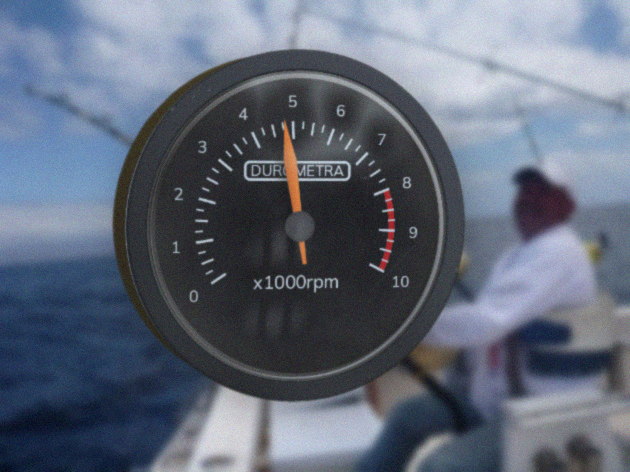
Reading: value=4750 unit=rpm
